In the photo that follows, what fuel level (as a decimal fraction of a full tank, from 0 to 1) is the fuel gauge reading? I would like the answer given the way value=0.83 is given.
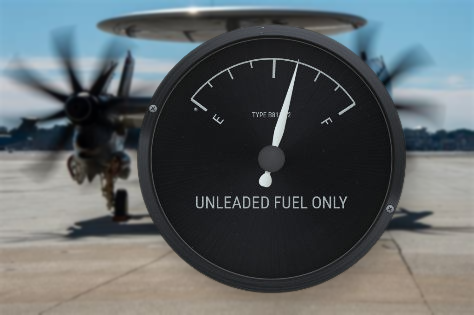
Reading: value=0.625
